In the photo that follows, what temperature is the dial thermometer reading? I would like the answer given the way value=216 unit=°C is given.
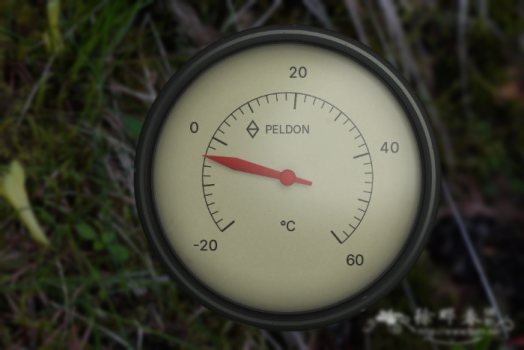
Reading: value=-4 unit=°C
